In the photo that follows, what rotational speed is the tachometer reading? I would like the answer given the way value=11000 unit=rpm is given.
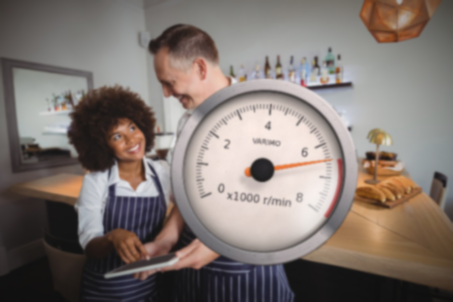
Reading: value=6500 unit=rpm
